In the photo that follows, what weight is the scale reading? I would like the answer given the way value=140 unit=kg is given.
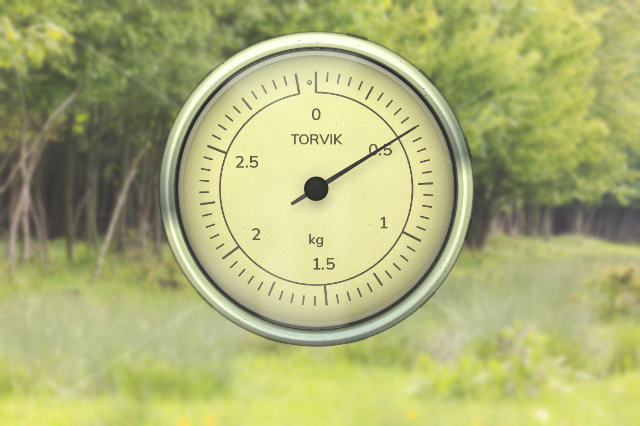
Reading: value=0.5 unit=kg
